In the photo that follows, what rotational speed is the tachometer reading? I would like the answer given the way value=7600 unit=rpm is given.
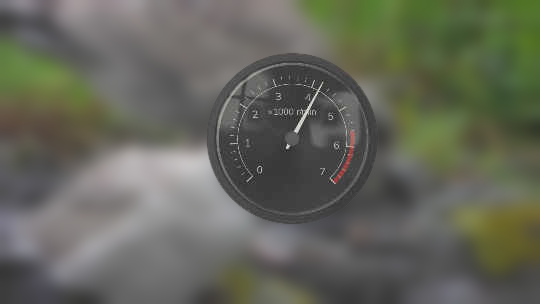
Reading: value=4200 unit=rpm
